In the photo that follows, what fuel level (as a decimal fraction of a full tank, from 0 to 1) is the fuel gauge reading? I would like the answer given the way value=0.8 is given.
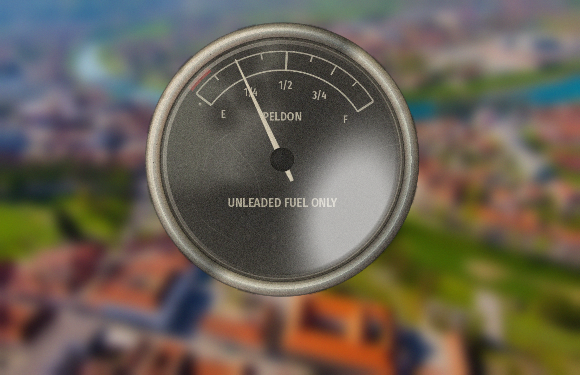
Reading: value=0.25
